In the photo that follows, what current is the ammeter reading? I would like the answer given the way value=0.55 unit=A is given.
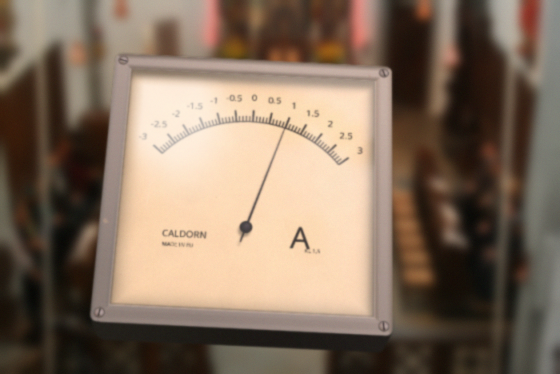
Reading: value=1 unit=A
